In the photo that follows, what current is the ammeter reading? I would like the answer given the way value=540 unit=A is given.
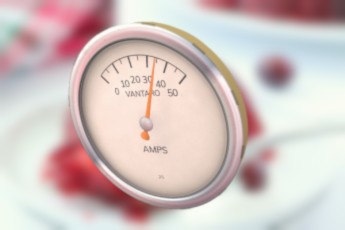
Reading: value=35 unit=A
